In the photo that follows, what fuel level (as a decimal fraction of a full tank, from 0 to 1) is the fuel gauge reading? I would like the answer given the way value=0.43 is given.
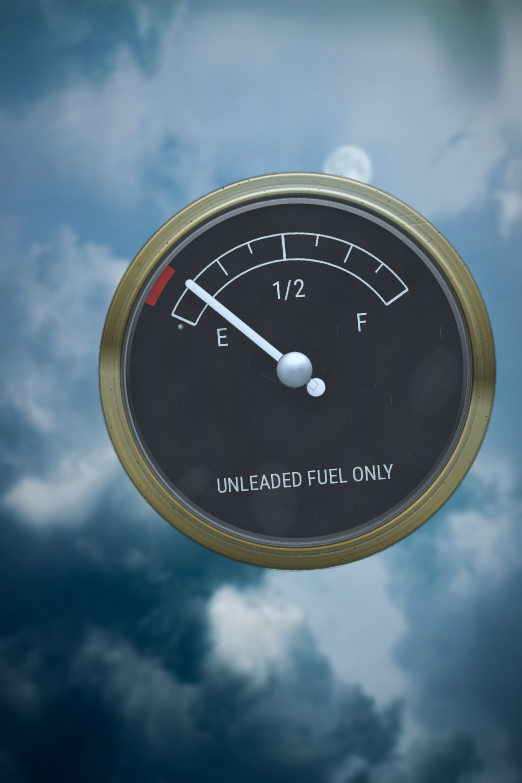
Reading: value=0.125
